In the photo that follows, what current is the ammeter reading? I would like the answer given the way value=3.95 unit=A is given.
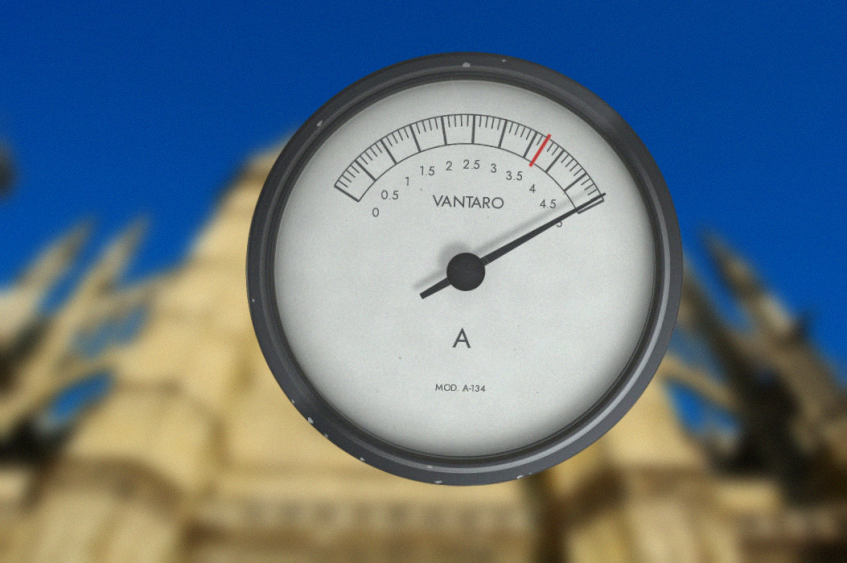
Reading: value=4.9 unit=A
